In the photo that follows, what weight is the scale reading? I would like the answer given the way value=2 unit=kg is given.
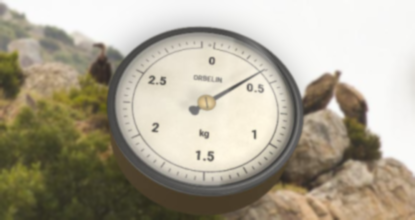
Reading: value=0.4 unit=kg
